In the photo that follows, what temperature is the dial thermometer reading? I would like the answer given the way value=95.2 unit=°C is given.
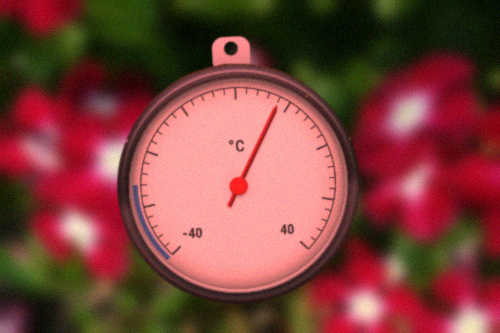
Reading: value=8 unit=°C
